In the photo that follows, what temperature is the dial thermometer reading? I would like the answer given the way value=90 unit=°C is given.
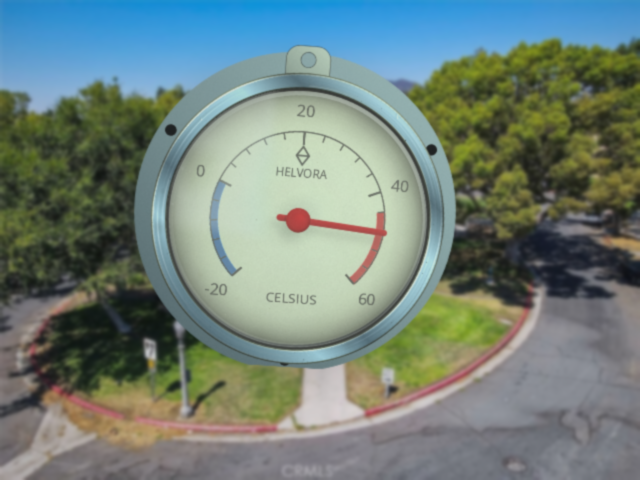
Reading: value=48 unit=°C
